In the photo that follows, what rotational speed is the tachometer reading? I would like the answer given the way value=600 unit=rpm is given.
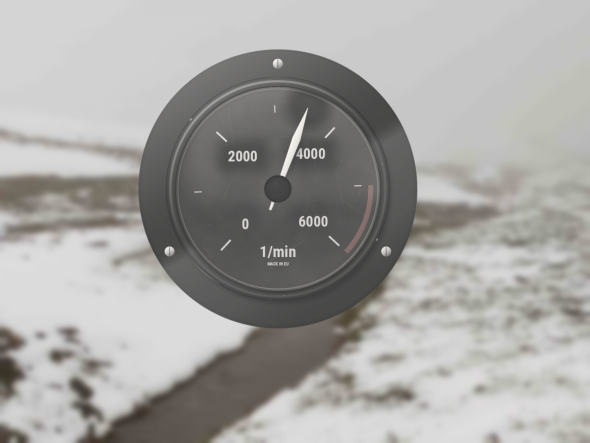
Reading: value=3500 unit=rpm
